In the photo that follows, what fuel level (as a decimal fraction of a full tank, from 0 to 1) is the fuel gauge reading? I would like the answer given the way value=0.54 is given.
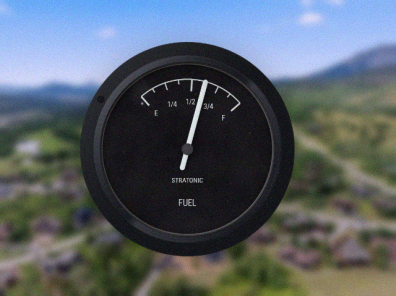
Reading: value=0.625
